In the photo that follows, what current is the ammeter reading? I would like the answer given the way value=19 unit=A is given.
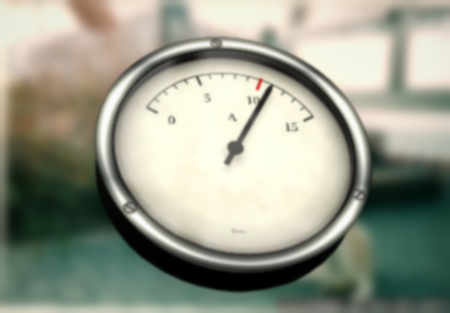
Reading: value=11 unit=A
